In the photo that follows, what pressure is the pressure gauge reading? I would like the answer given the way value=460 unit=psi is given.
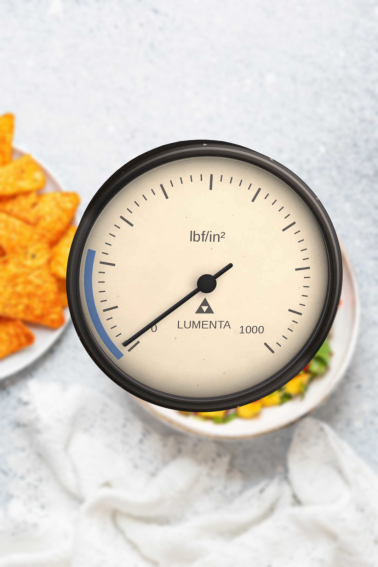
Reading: value=20 unit=psi
